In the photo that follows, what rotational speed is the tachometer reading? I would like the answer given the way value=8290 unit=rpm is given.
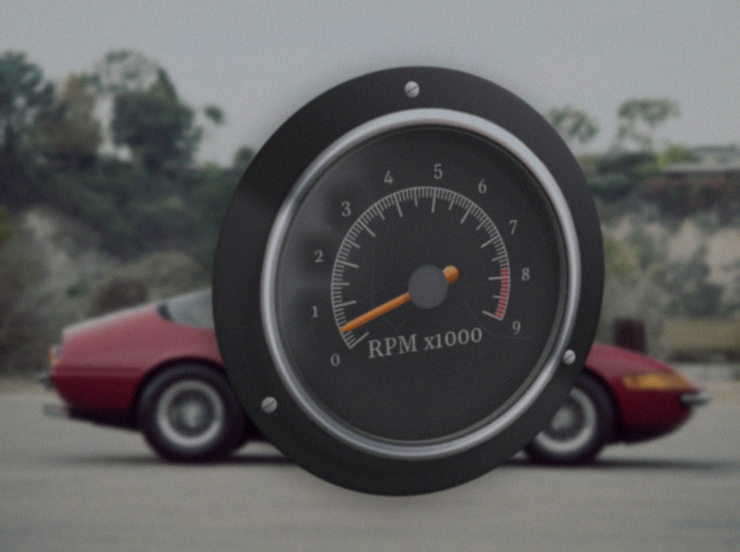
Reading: value=500 unit=rpm
